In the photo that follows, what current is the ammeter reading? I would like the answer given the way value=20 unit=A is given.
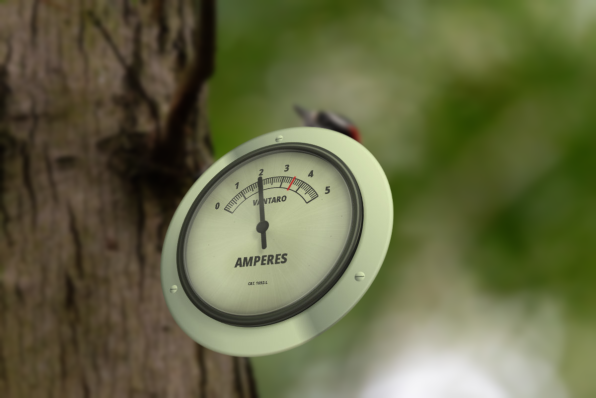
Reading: value=2 unit=A
